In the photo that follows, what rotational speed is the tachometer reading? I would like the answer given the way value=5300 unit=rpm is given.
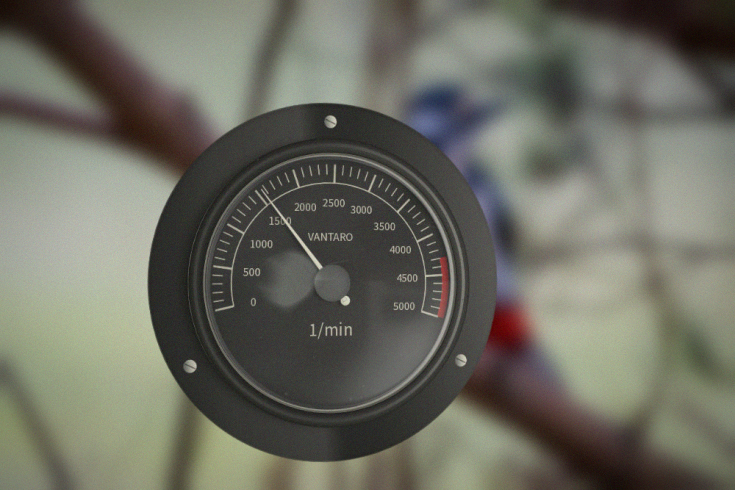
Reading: value=1550 unit=rpm
